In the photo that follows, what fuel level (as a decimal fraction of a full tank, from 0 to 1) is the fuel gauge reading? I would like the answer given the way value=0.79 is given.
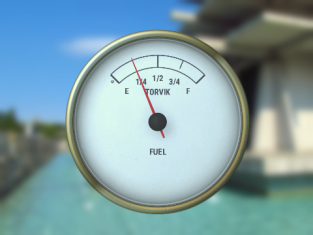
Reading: value=0.25
